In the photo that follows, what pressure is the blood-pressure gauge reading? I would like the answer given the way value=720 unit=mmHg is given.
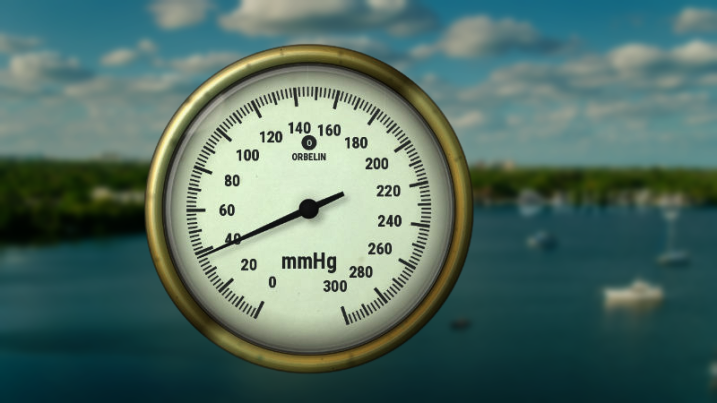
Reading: value=38 unit=mmHg
